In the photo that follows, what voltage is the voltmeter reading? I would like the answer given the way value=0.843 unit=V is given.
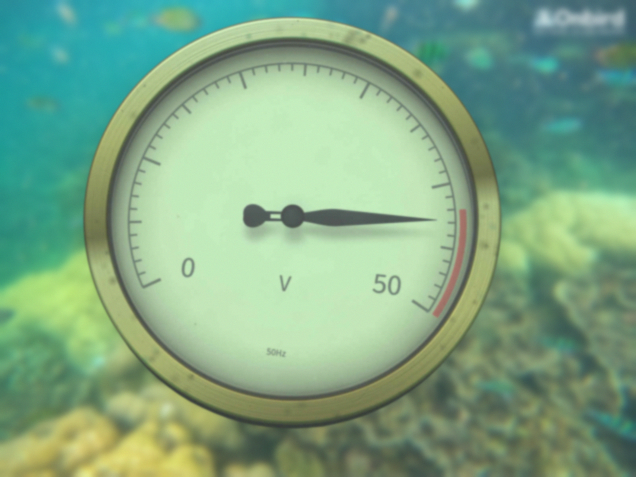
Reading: value=43 unit=V
